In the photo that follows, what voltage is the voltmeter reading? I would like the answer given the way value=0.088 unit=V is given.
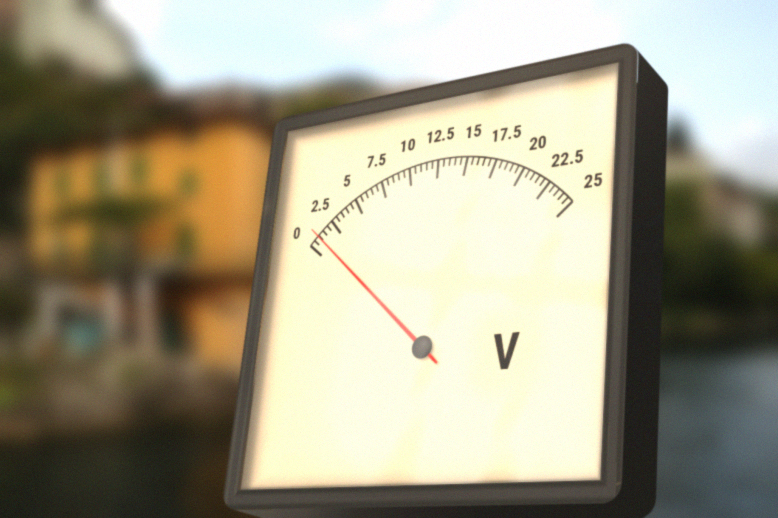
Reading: value=1 unit=V
